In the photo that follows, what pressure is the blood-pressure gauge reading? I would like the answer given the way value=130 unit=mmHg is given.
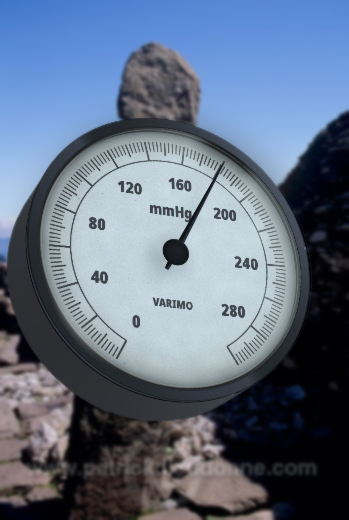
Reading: value=180 unit=mmHg
